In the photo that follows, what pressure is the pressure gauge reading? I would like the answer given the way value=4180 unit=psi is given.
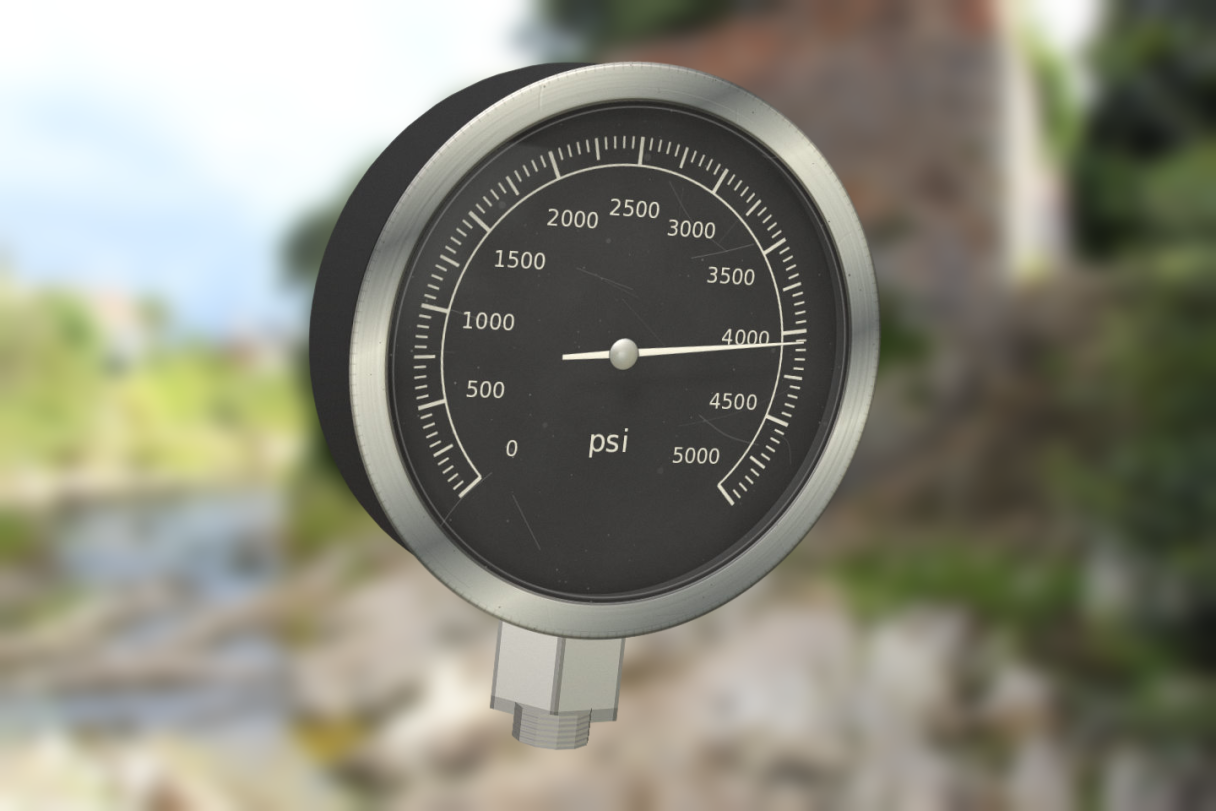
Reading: value=4050 unit=psi
